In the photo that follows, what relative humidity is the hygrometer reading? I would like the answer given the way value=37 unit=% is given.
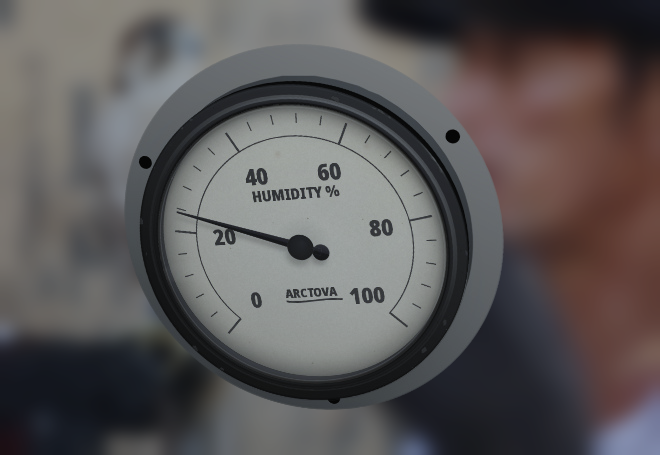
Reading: value=24 unit=%
